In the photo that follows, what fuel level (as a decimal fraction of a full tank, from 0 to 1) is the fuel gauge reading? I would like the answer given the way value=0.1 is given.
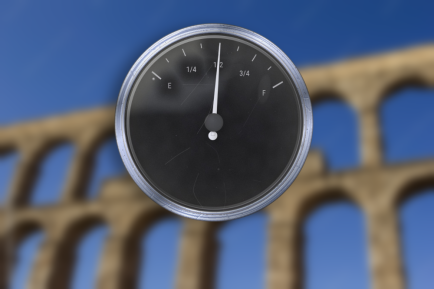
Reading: value=0.5
